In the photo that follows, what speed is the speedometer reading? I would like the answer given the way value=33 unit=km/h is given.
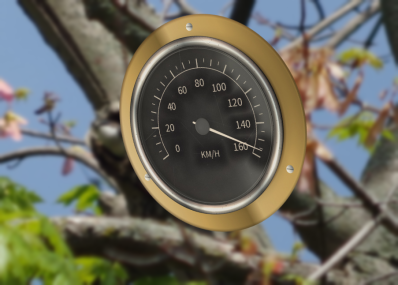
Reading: value=155 unit=km/h
